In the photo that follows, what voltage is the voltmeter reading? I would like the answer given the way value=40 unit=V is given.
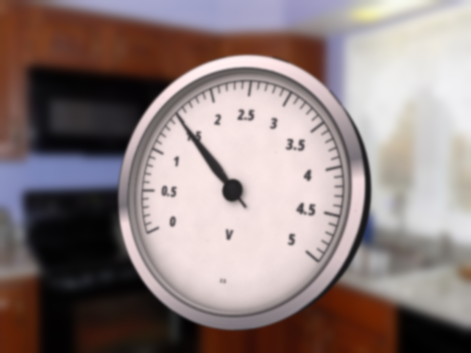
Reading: value=1.5 unit=V
